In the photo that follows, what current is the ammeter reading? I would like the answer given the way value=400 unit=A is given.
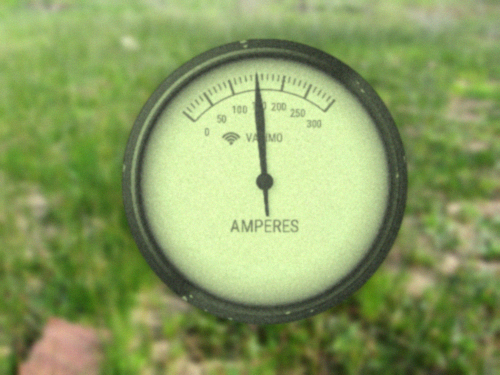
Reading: value=150 unit=A
